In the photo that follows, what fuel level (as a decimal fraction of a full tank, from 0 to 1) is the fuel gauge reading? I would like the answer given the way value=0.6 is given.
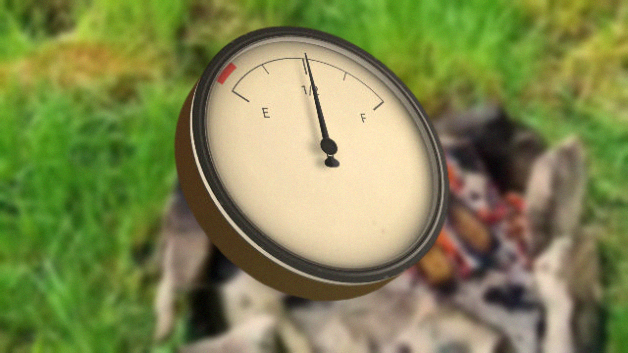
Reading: value=0.5
